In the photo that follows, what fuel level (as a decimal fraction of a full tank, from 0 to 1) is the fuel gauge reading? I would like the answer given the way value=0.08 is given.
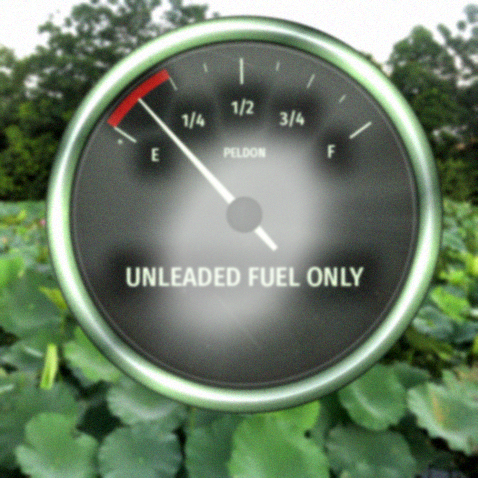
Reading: value=0.125
